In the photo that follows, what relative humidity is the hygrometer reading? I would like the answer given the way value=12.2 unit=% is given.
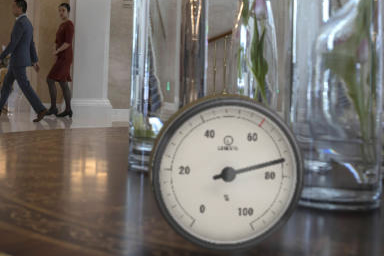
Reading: value=74 unit=%
